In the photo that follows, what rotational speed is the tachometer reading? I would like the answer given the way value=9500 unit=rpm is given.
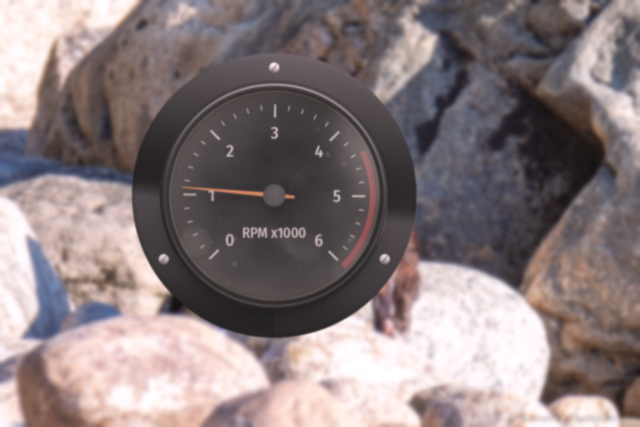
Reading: value=1100 unit=rpm
